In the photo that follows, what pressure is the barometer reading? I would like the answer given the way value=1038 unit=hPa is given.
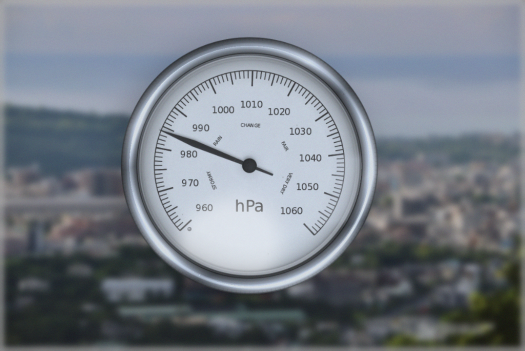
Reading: value=984 unit=hPa
